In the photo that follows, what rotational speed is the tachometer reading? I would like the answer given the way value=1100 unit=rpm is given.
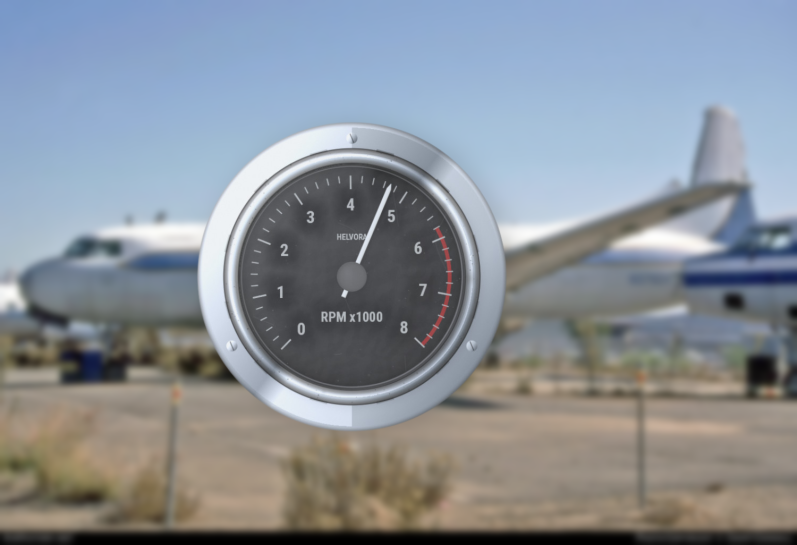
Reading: value=4700 unit=rpm
